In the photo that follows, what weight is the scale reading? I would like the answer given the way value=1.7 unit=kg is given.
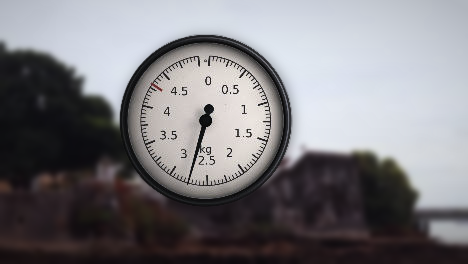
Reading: value=2.75 unit=kg
